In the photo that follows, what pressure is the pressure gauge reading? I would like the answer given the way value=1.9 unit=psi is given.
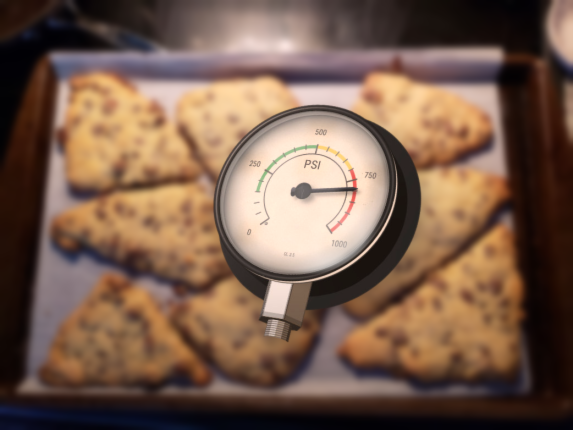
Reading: value=800 unit=psi
